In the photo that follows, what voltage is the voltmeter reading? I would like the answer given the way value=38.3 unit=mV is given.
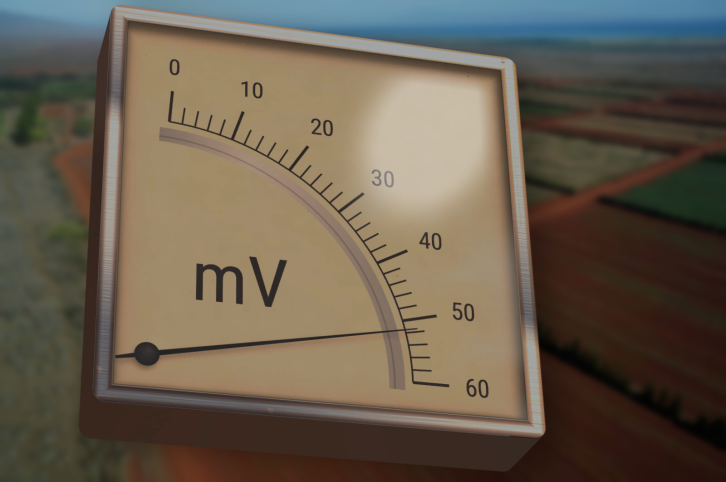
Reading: value=52 unit=mV
